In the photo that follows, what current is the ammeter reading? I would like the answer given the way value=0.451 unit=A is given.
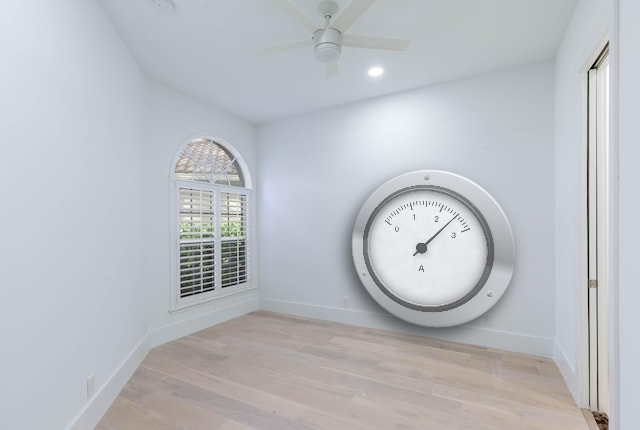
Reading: value=2.5 unit=A
